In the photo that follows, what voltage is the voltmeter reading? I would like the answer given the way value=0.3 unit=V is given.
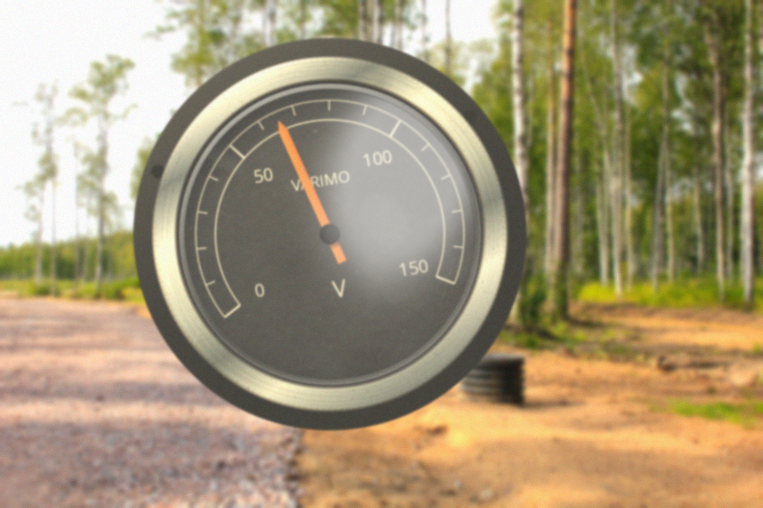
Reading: value=65 unit=V
